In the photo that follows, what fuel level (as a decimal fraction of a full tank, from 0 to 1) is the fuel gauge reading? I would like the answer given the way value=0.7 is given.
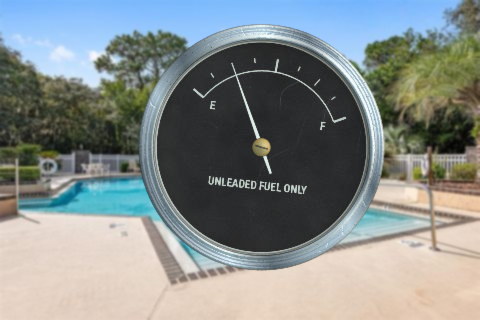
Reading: value=0.25
